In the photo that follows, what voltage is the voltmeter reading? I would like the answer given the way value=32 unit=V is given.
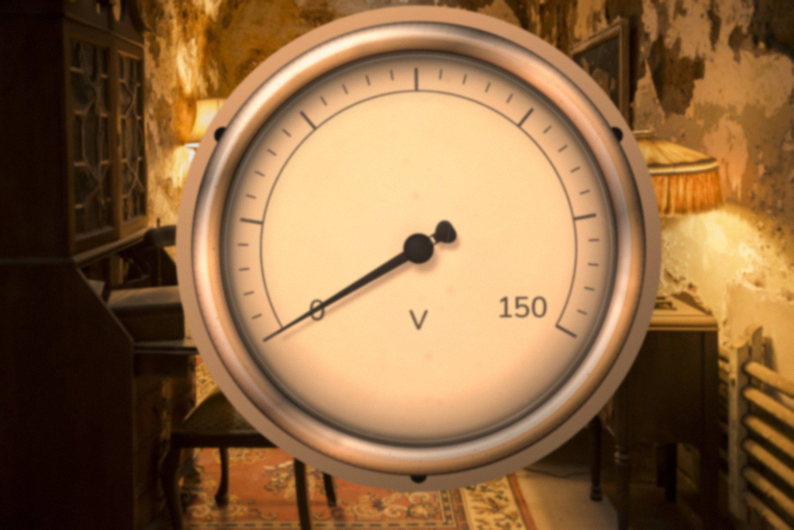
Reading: value=0 unit=V
